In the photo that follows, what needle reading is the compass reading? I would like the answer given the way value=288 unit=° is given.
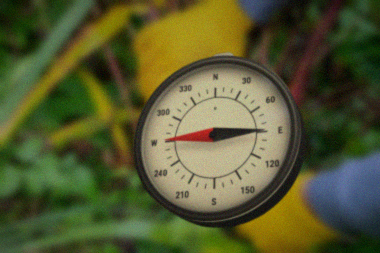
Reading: value=270 unit=°
